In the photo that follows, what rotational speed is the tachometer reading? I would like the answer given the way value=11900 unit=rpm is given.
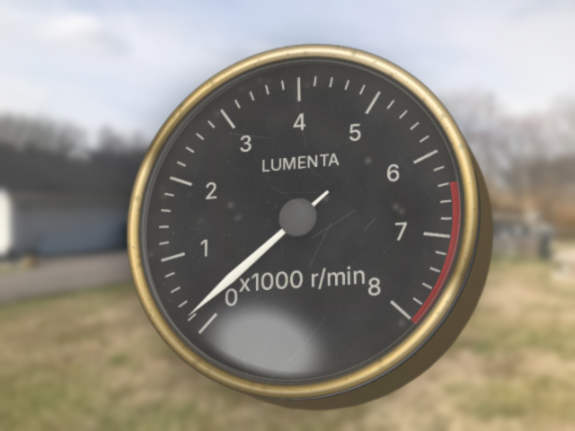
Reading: value=200 unit=rpm
